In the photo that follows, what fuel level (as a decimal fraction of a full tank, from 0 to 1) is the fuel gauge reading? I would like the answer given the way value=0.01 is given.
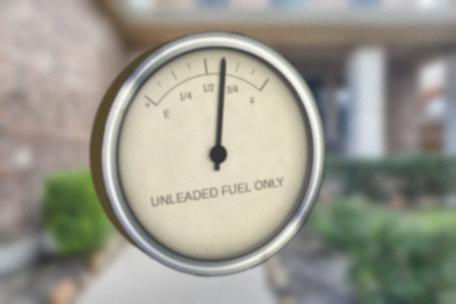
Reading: value=0.625
